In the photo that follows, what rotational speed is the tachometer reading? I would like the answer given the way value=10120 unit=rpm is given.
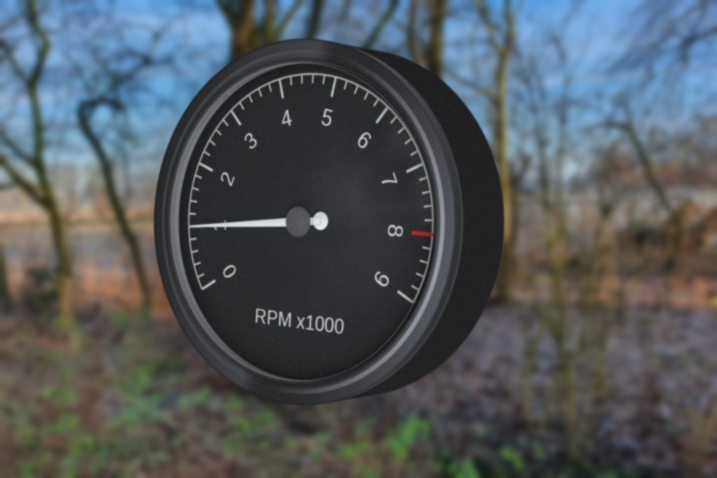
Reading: value=1000 unit=rpm
